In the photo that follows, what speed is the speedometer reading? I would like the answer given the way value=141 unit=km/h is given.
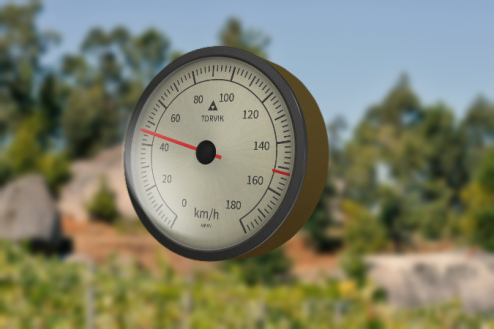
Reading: value=46 unit=km/h
